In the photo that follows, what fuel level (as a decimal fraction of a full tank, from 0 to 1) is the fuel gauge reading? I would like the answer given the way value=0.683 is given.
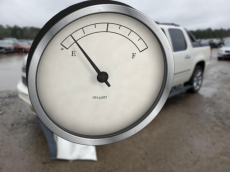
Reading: value=0.125
